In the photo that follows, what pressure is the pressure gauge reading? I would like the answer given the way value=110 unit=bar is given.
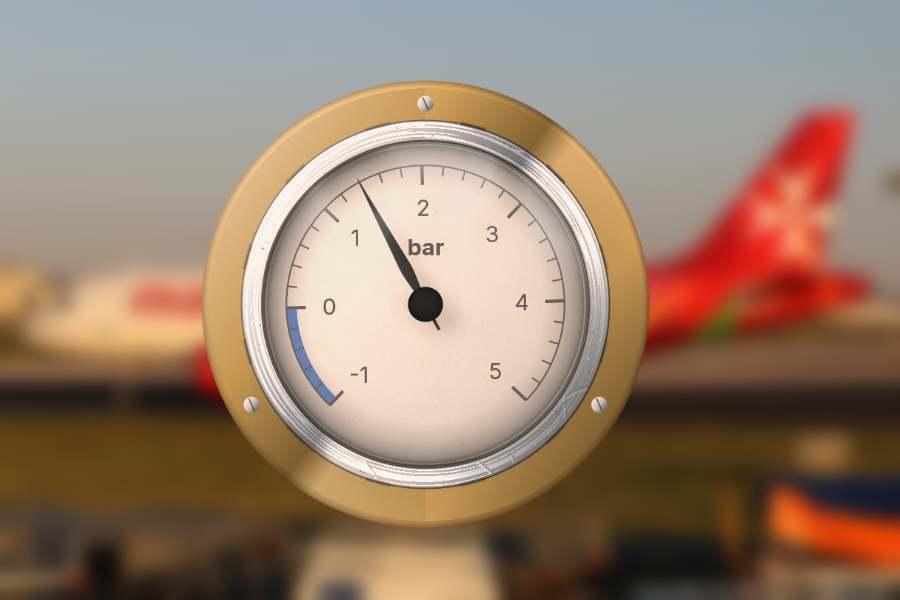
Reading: value=1.4 unit=bar
